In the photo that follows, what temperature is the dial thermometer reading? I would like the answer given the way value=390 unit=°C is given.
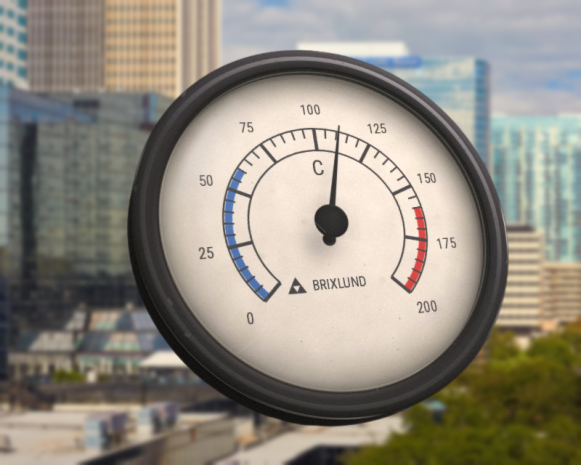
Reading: value=110 unit=°C
